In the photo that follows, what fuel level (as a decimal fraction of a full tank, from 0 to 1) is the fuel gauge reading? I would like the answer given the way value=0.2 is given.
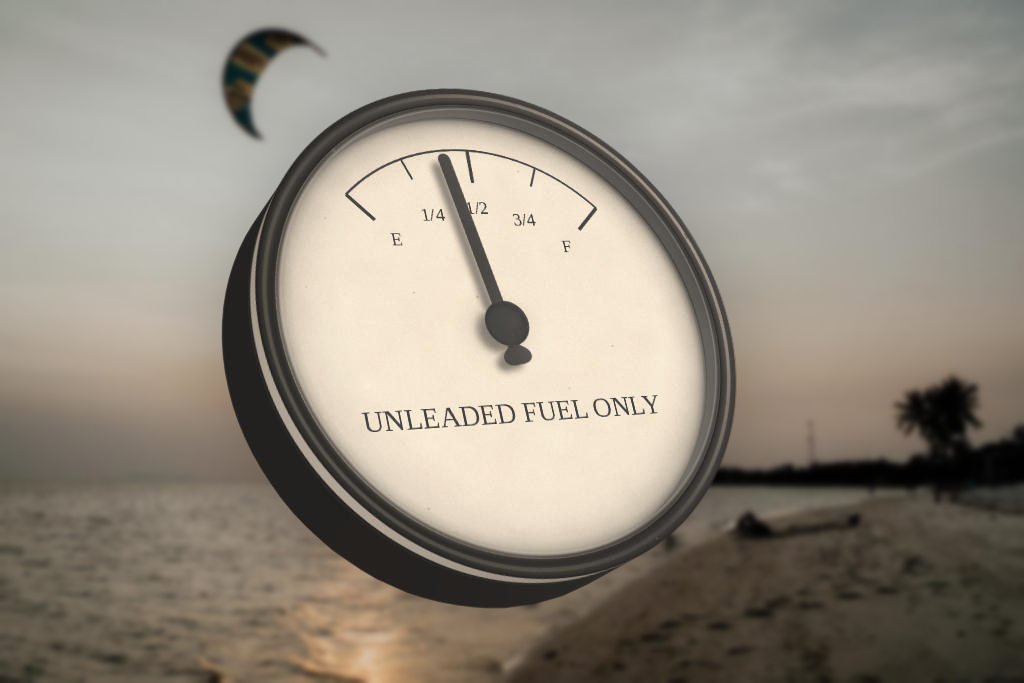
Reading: value=0.375
